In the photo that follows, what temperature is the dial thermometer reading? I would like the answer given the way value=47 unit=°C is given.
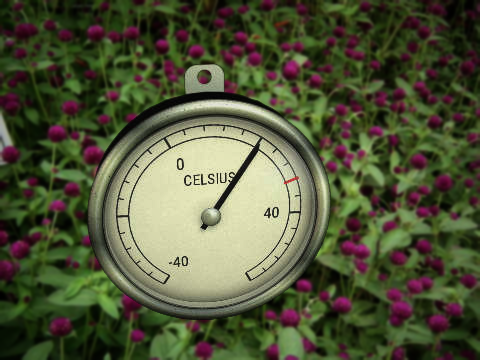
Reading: value=20 unit=°C
